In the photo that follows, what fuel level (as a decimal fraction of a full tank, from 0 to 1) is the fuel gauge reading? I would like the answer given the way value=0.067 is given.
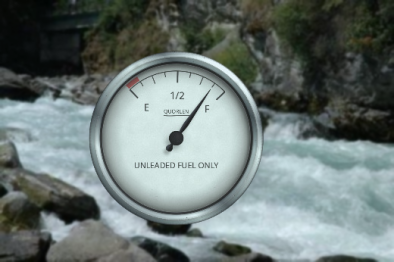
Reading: value=0.875
